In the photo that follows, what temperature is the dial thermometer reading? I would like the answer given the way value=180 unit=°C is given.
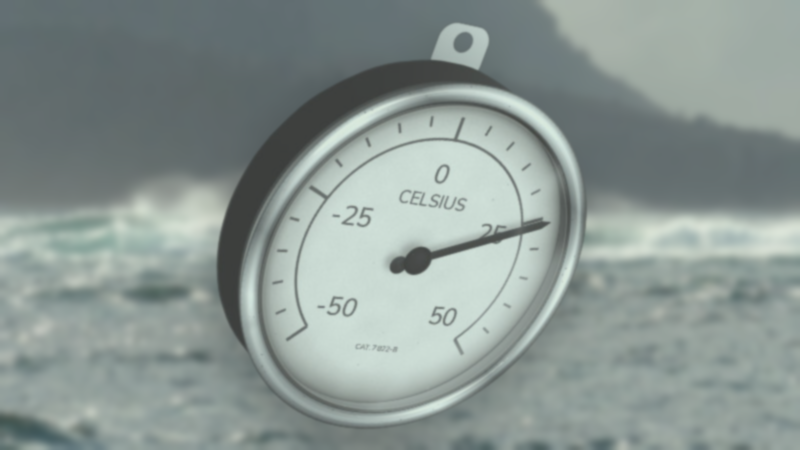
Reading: value=25 unit=°C
